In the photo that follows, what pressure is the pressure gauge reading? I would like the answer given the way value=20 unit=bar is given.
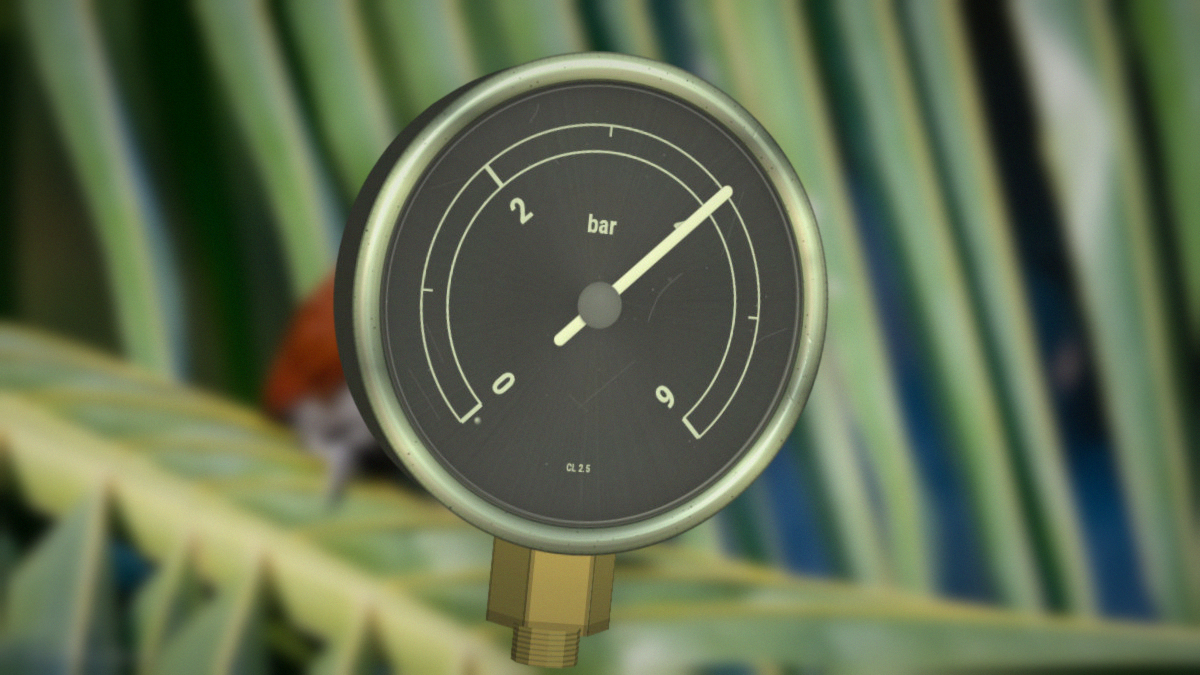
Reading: value=4 unit=bar
